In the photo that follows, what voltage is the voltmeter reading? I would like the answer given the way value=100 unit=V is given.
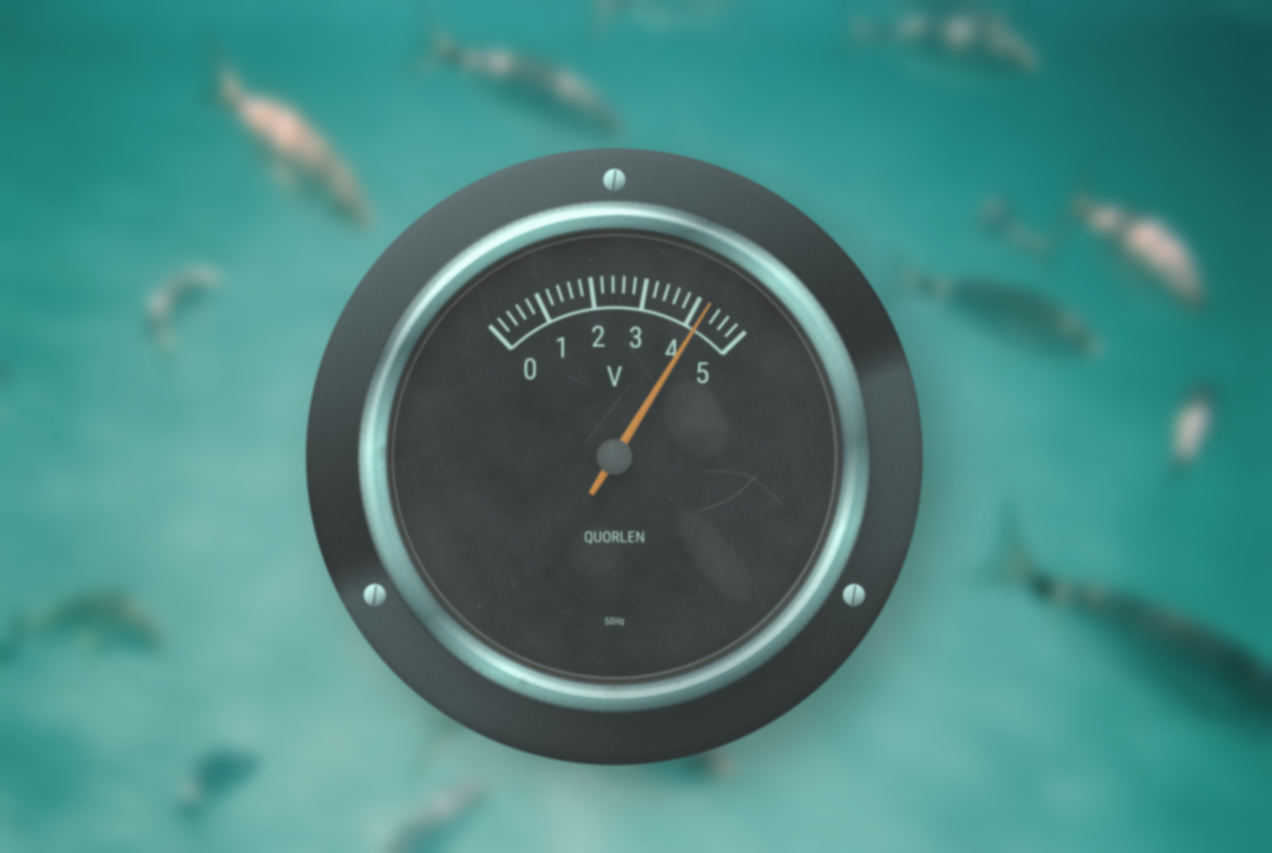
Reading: value=4.2 unit=V
